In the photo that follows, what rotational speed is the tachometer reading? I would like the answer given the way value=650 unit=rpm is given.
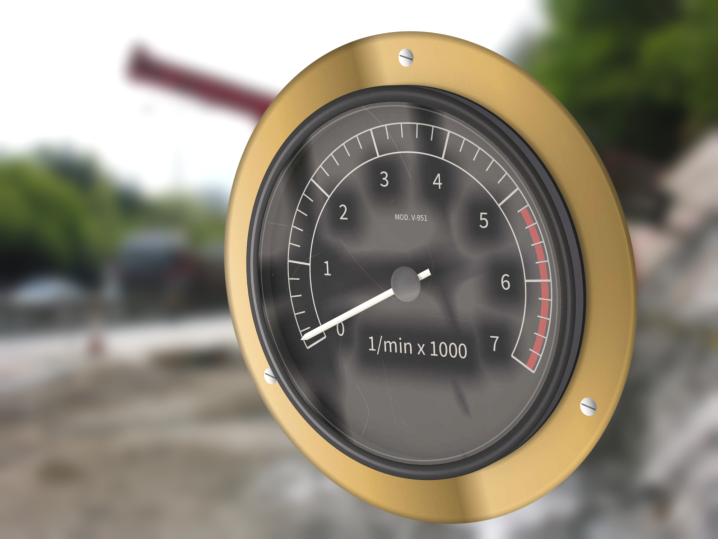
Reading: value=100 unit=rpm
